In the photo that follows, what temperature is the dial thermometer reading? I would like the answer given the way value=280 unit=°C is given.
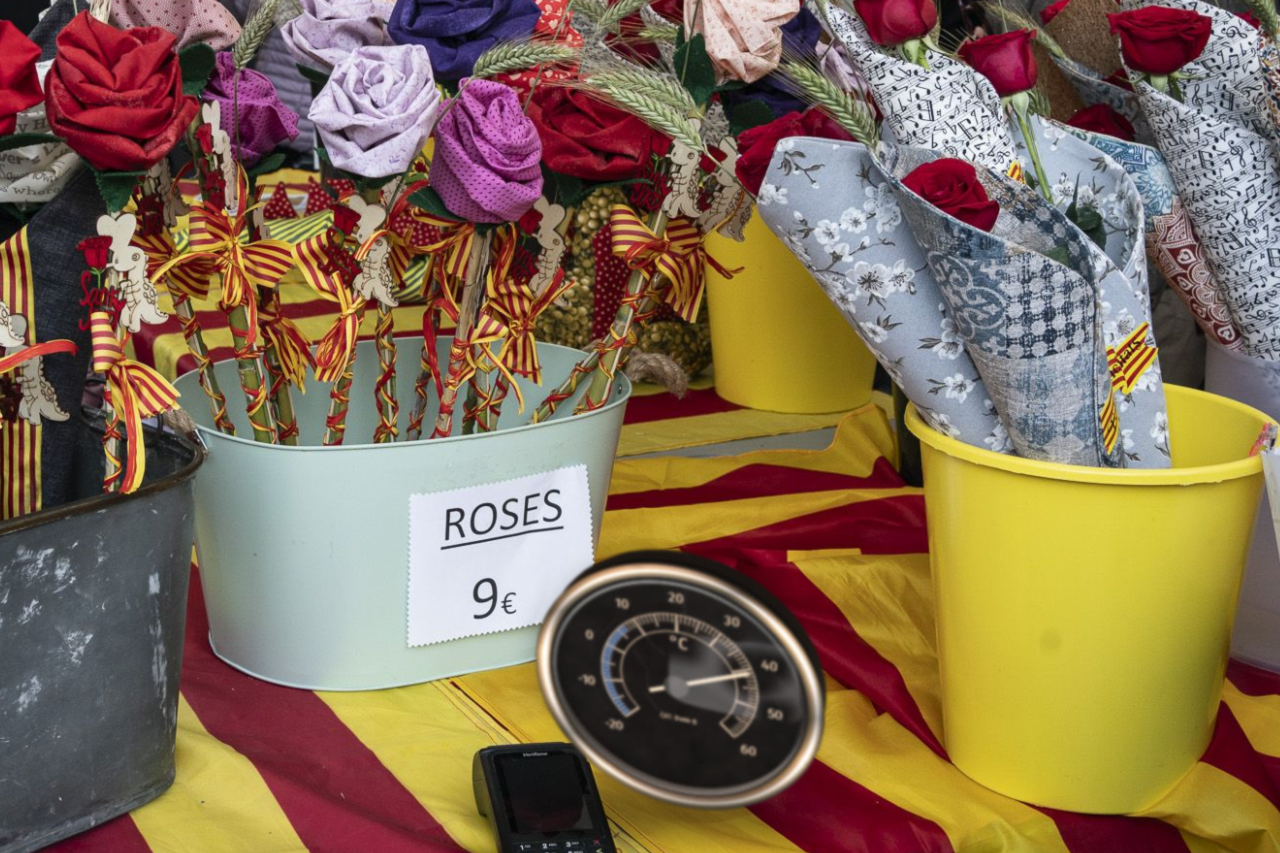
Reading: value=40 unit=°C
